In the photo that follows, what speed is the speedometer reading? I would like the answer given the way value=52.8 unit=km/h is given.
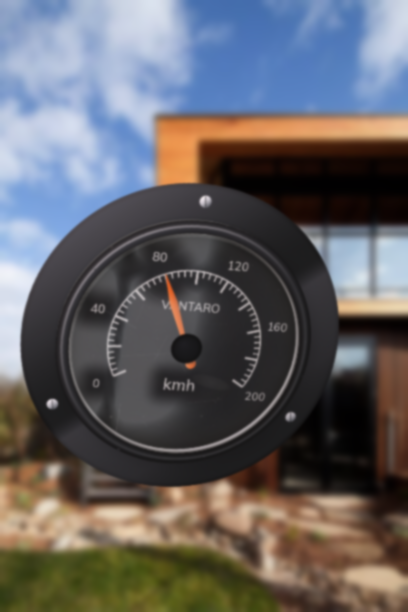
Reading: value=80 unit=km/h
